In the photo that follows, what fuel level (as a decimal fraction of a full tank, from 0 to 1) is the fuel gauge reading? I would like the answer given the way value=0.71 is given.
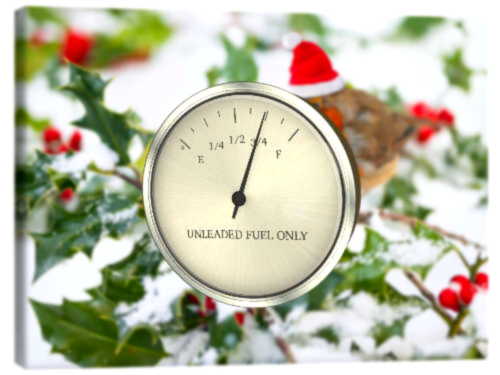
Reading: value=0.75
